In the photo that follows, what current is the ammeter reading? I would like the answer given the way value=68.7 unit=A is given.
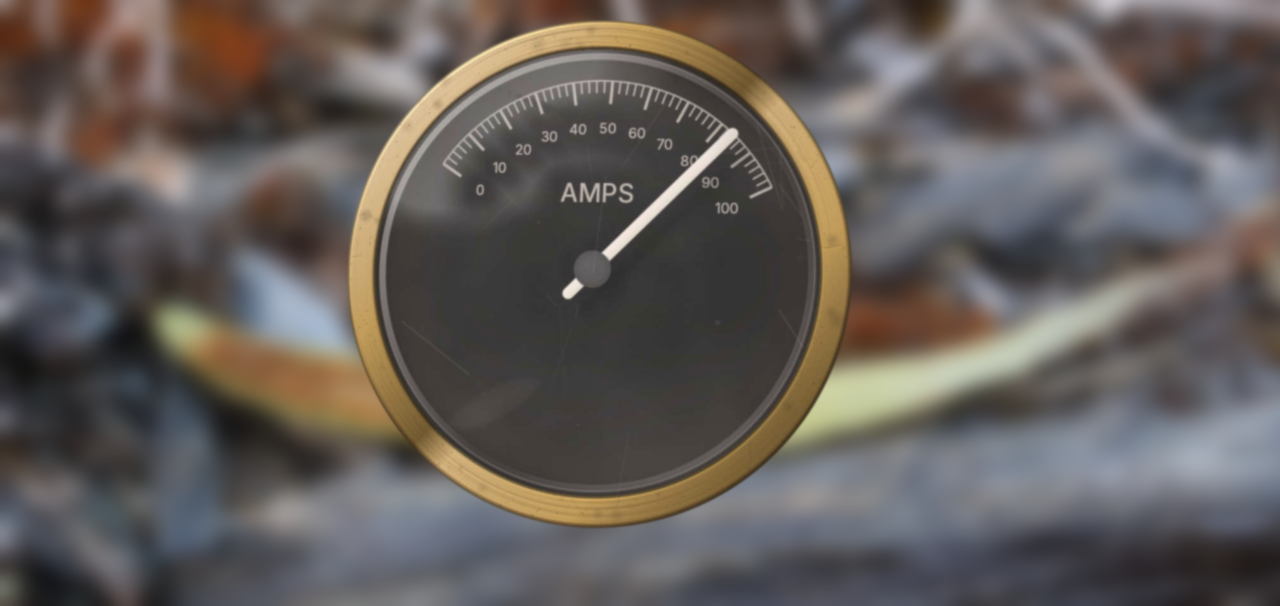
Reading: value=84 unit=A
